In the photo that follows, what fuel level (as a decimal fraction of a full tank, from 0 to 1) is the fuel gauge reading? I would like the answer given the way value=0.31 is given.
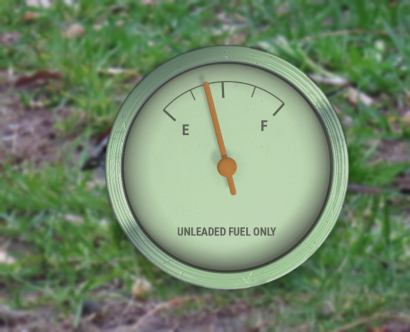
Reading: value=0.375
